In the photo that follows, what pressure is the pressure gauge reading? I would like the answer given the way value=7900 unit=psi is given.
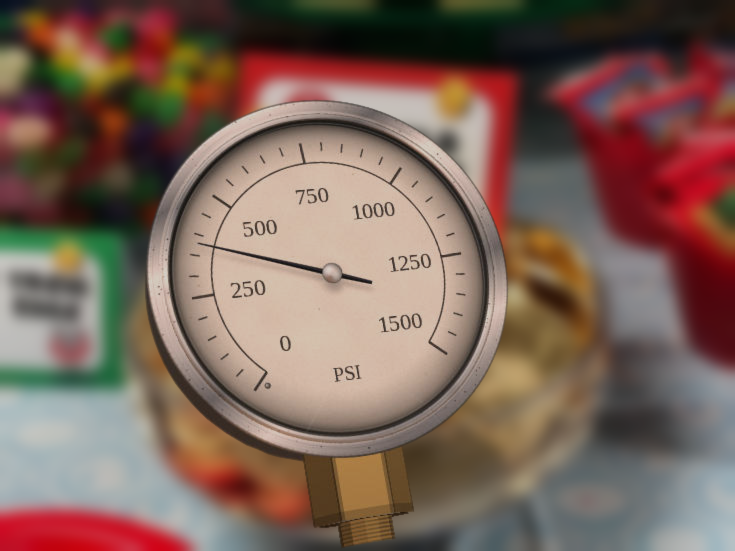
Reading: value=375 unit=psi
